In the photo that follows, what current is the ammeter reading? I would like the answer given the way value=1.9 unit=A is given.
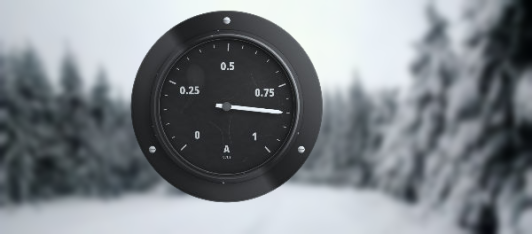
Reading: value=0.85 unit=A
